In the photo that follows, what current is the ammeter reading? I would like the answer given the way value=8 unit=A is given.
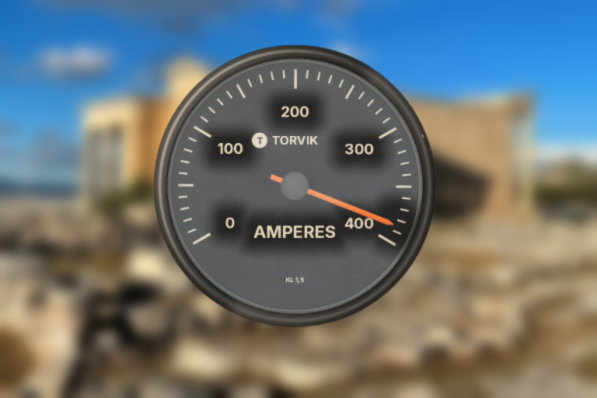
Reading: value=385 unit=A
